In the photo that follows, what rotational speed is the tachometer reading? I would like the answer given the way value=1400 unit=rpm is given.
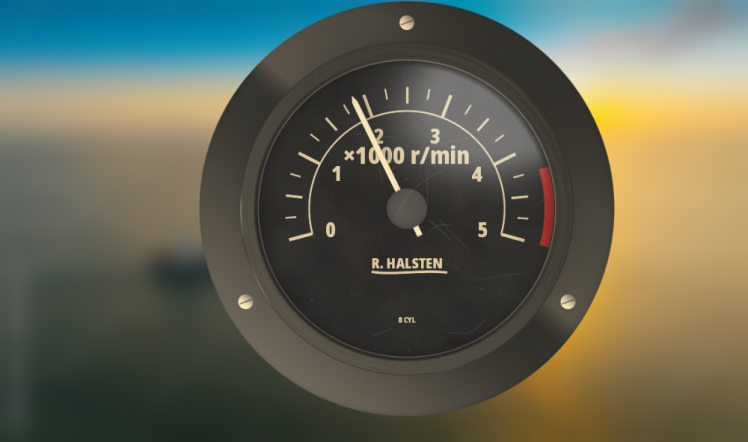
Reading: value=1875 unit=rpm
